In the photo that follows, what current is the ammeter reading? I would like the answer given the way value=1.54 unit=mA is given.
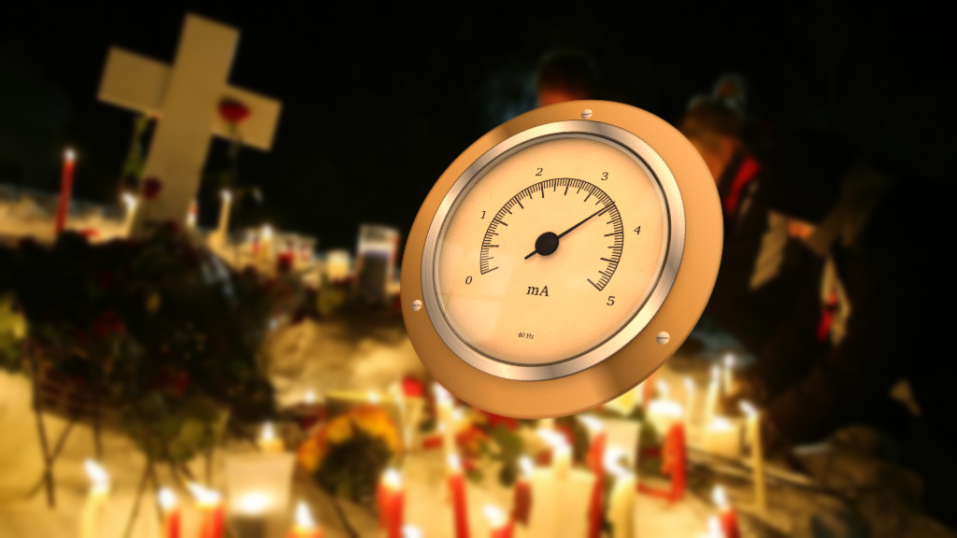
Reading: value=3.5 unit=mA
